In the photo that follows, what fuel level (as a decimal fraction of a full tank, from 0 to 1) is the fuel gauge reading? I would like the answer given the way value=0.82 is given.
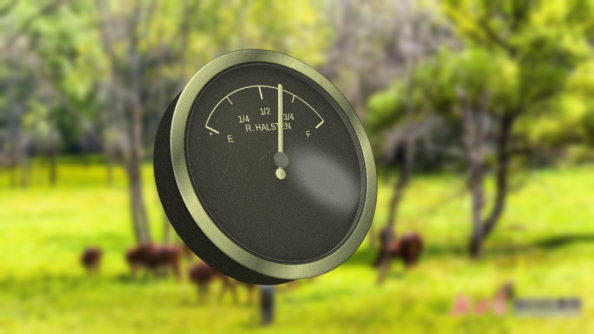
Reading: value=0.625
